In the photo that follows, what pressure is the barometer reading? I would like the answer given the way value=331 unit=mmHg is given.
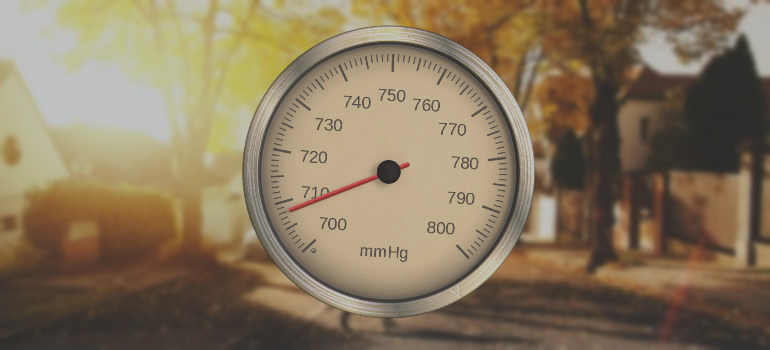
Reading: value=708 unit=mmHg
